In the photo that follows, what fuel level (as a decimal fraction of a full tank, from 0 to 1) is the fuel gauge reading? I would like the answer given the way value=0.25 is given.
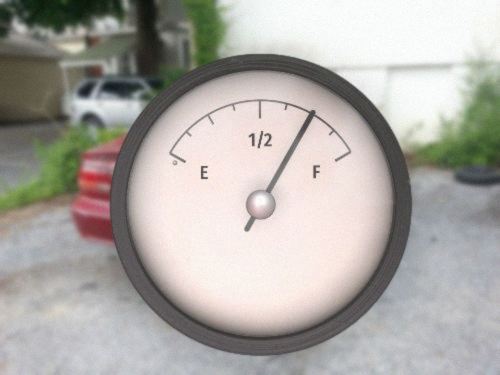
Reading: value=0.75
